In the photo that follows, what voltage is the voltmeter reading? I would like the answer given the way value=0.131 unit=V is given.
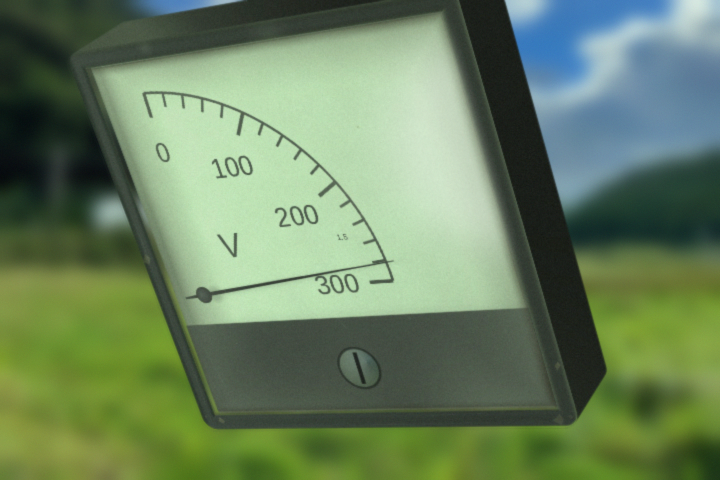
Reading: value=280 unit=V
